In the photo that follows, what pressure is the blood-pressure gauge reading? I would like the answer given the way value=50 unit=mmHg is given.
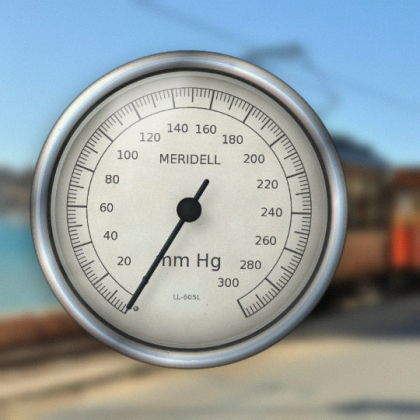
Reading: value=0 unit=mmHg
